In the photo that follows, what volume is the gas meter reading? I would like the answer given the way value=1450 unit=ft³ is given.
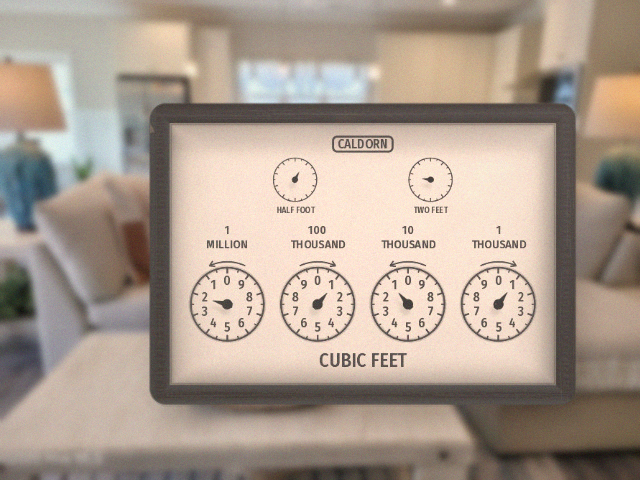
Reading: value=211100 unit=ft³
